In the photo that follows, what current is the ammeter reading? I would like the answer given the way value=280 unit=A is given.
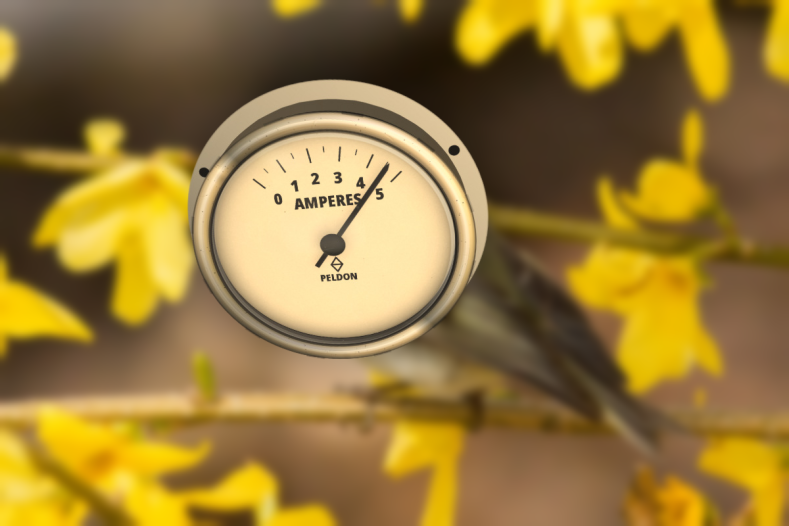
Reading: value=4.5 unit=A
